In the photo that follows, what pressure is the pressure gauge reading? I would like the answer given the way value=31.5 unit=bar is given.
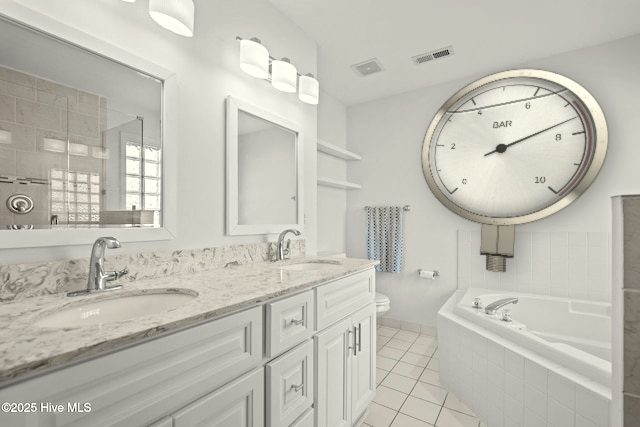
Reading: value=7.5 unit=bar
